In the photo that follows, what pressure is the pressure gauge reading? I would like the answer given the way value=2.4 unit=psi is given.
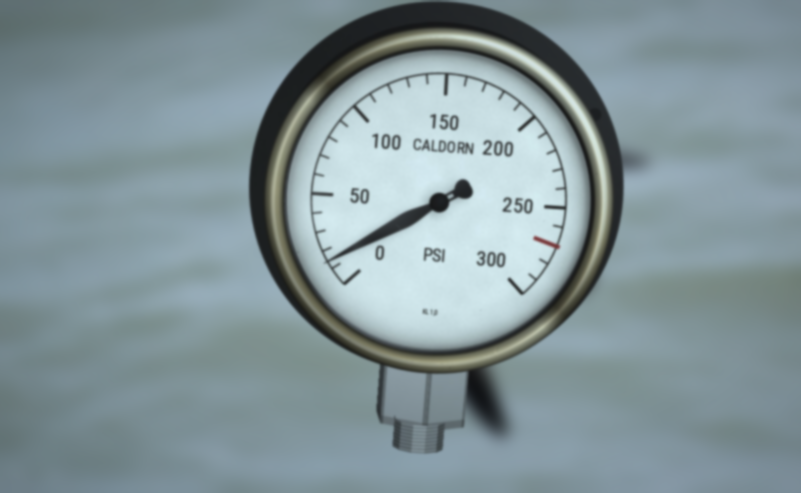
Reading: value=15 unit=psi
